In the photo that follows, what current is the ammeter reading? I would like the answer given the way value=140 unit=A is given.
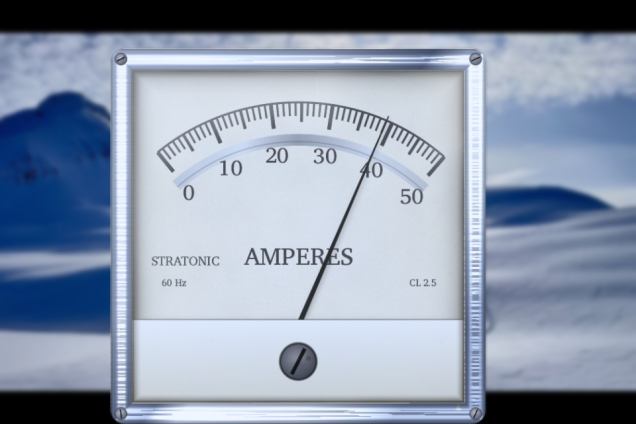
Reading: value=39 unit=A
